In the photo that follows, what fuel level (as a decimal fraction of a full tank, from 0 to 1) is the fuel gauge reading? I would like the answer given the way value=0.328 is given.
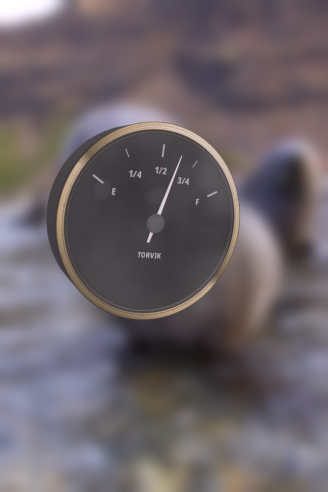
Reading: value=0.625
